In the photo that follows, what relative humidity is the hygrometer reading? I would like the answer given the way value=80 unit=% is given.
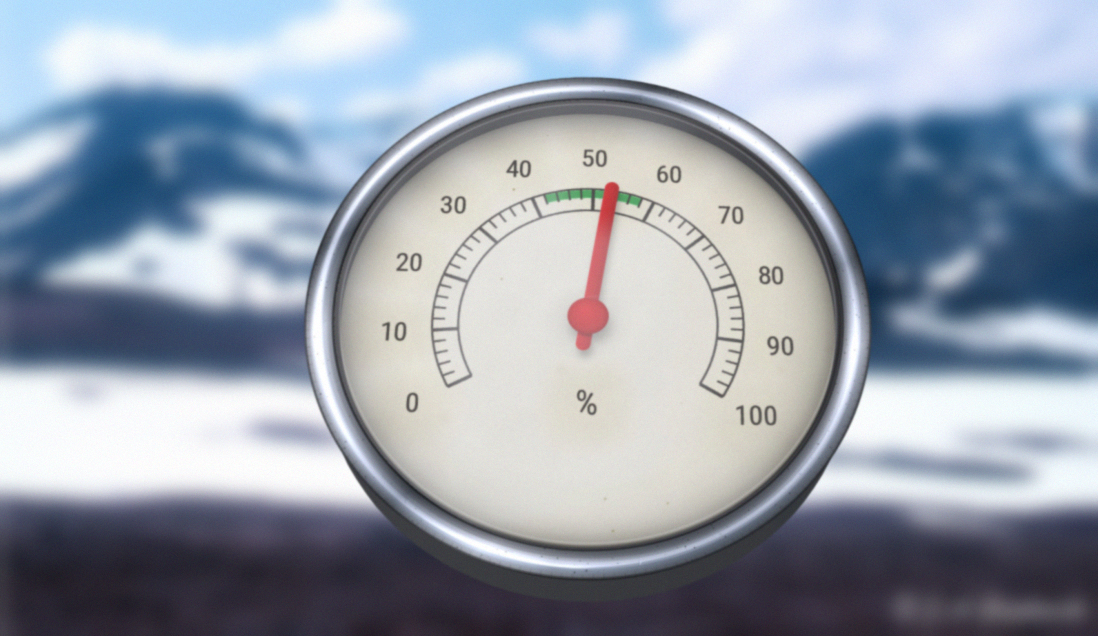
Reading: value=53 unit=%
